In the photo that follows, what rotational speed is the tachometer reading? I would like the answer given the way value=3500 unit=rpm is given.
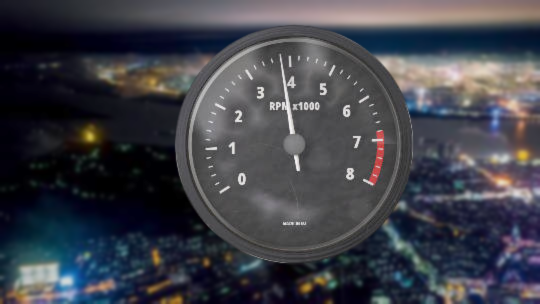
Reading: value=3800 unit=rpm
